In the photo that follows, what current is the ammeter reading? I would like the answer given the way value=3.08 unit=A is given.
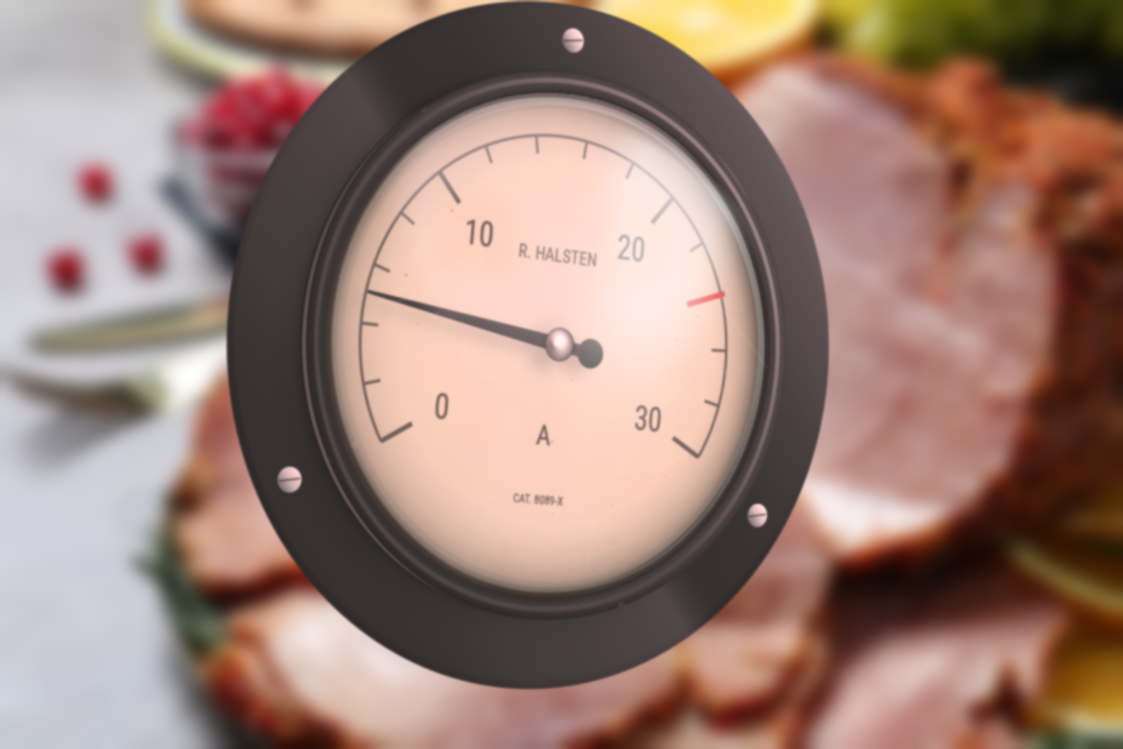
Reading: value=5 unit=A
